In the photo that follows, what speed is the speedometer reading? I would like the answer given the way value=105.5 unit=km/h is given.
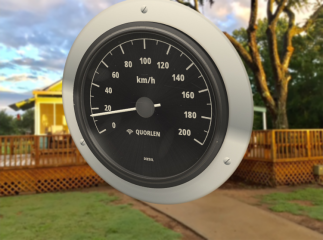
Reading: value=15 unit=km/h
